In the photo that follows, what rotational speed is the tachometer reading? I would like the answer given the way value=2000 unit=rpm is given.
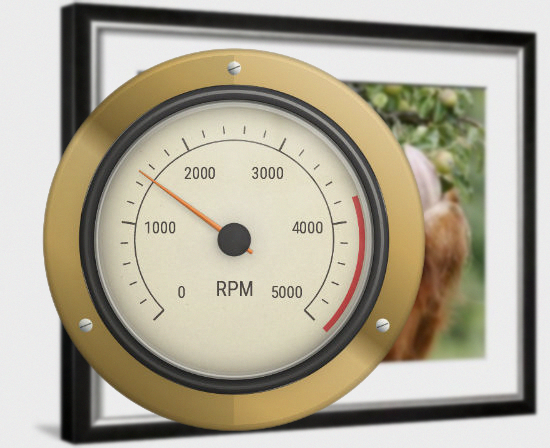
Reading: value=1500 unit=rpm
